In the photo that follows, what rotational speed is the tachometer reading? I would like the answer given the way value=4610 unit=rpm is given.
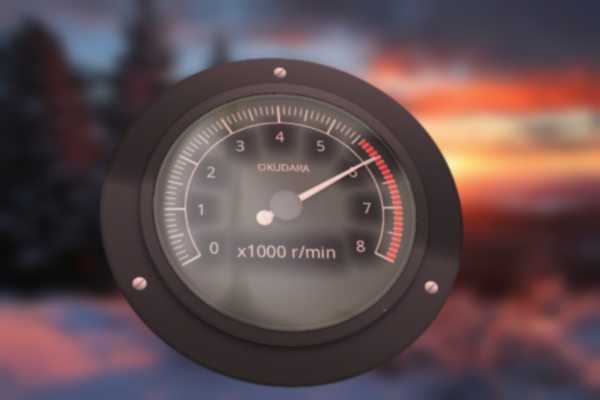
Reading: value=6000 unit=rpm
